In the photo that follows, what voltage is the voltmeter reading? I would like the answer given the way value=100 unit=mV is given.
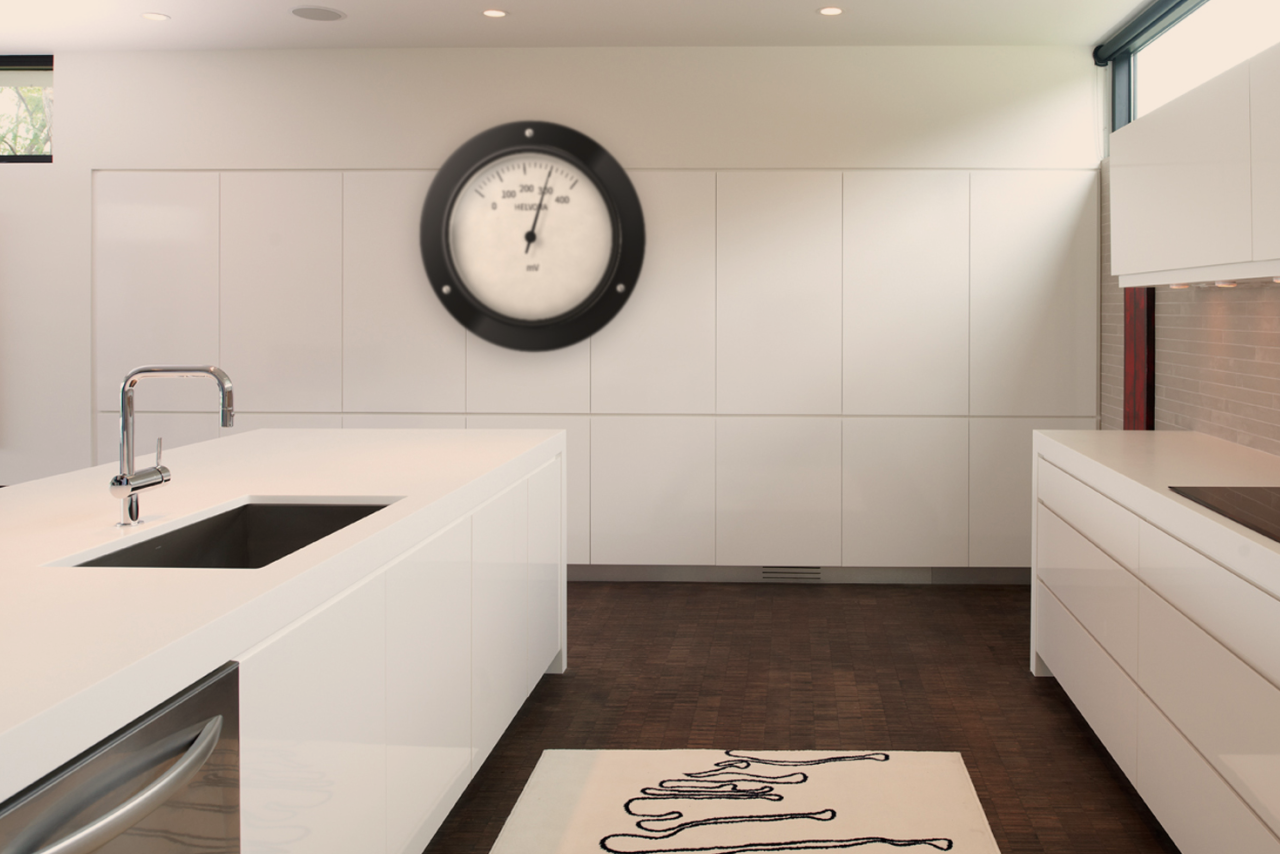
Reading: value=300 unit=mV
